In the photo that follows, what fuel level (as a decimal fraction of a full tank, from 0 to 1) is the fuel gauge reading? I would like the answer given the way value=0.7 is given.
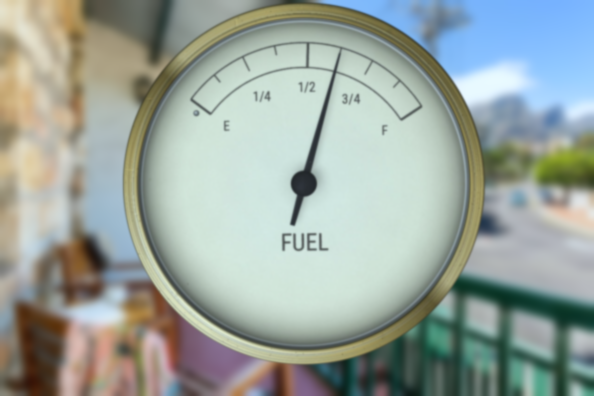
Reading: value=0.625
